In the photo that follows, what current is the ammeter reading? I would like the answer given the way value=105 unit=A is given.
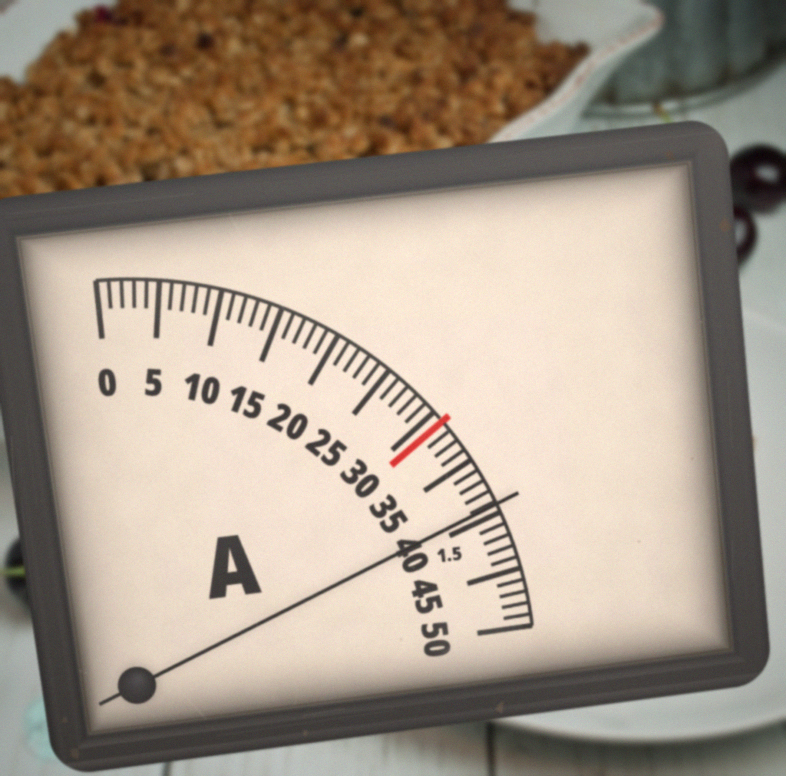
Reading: value=39 unit=A
